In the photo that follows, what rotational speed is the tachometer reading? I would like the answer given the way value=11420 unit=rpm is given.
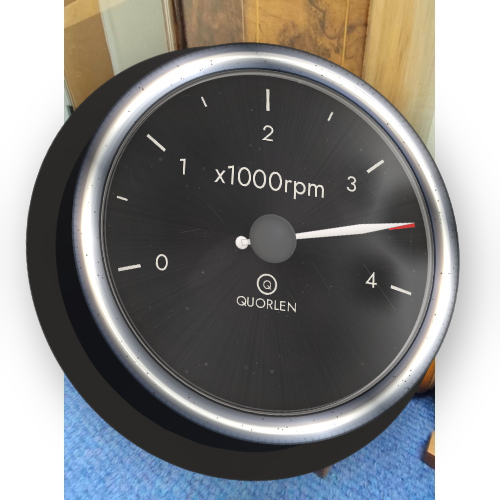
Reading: value=3500 unit=rpm
